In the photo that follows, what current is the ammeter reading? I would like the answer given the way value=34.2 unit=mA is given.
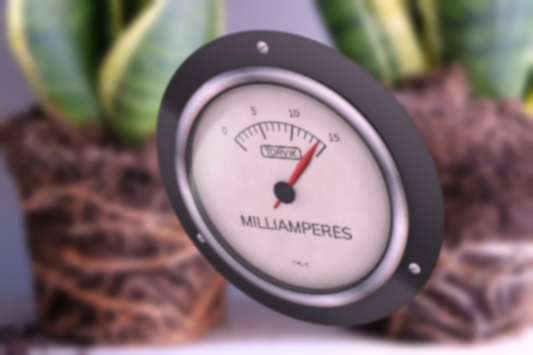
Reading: value=14 unit=mA
